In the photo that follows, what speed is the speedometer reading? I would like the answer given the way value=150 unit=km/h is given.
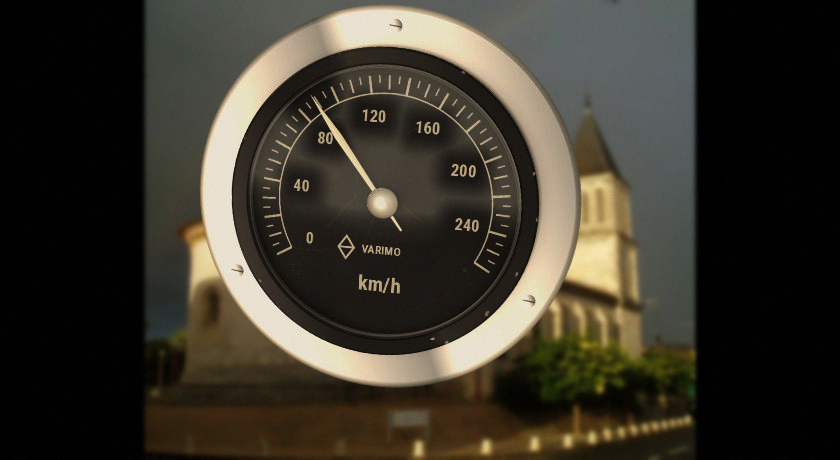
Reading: value=90 unit=km/h
